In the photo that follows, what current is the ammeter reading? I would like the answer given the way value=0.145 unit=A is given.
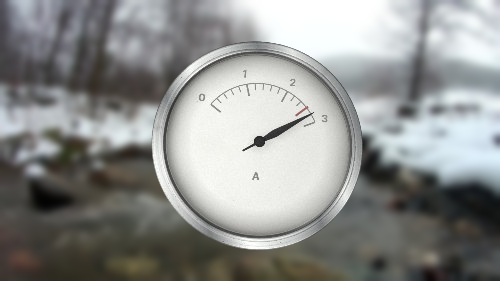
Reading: value=2.8 unit=A
